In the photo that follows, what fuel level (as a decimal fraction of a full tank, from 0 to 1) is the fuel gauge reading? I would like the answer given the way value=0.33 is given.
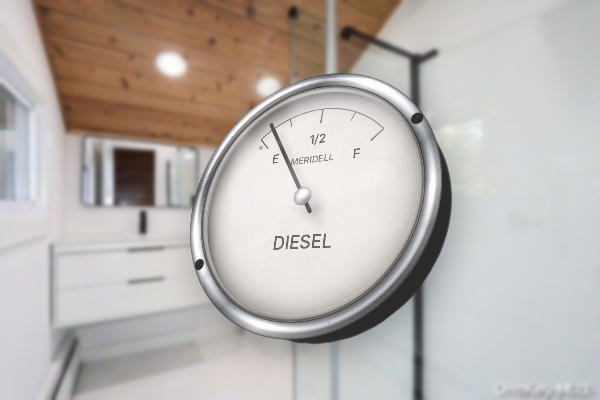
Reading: value=0.125
